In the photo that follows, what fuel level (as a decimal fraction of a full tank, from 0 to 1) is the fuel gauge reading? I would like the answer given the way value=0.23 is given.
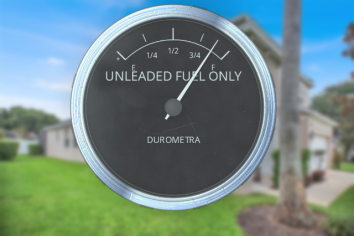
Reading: value=0.875
